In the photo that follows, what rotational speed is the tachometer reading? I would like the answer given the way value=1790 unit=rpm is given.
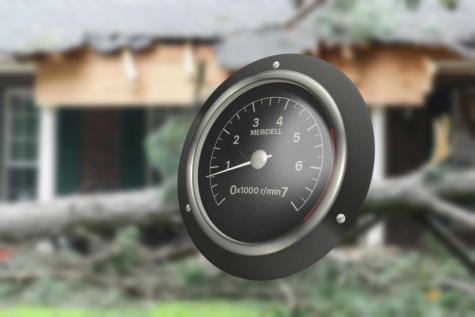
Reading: value=750 unit=rpm
